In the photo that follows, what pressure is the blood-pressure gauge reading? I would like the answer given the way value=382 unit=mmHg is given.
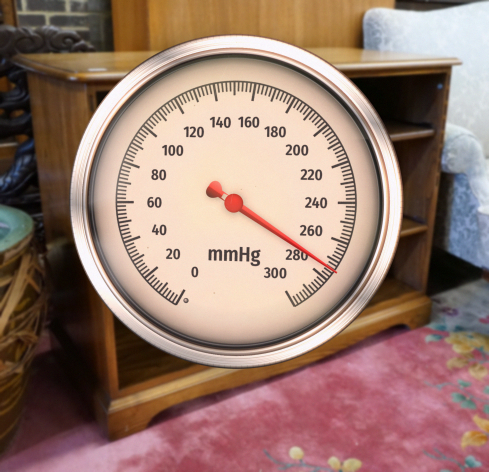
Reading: value=274 unit=mmHg
